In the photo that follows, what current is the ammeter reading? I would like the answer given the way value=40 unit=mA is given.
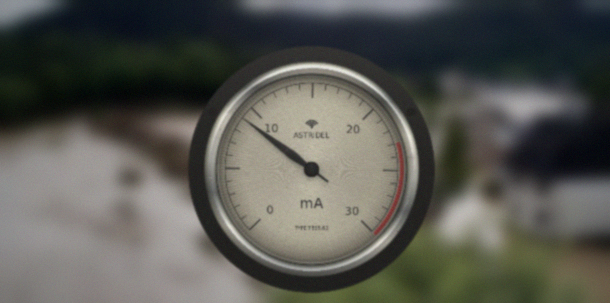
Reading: value=9 unit=mA
